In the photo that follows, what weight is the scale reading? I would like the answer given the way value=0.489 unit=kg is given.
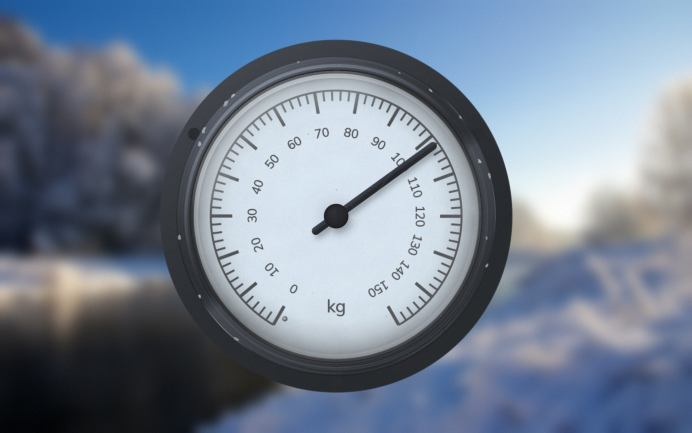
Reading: value=102 unit=kg
